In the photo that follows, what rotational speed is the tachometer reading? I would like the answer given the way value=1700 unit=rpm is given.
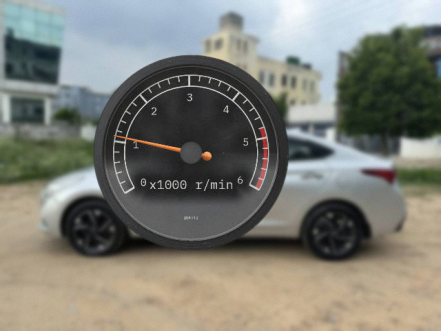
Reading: value=1100 unit=rpm
